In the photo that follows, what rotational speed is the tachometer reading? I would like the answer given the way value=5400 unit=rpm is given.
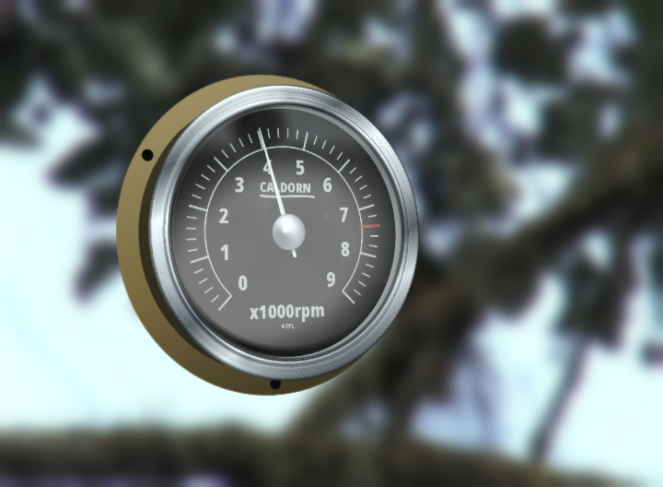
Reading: value=4000 unit=rpm
